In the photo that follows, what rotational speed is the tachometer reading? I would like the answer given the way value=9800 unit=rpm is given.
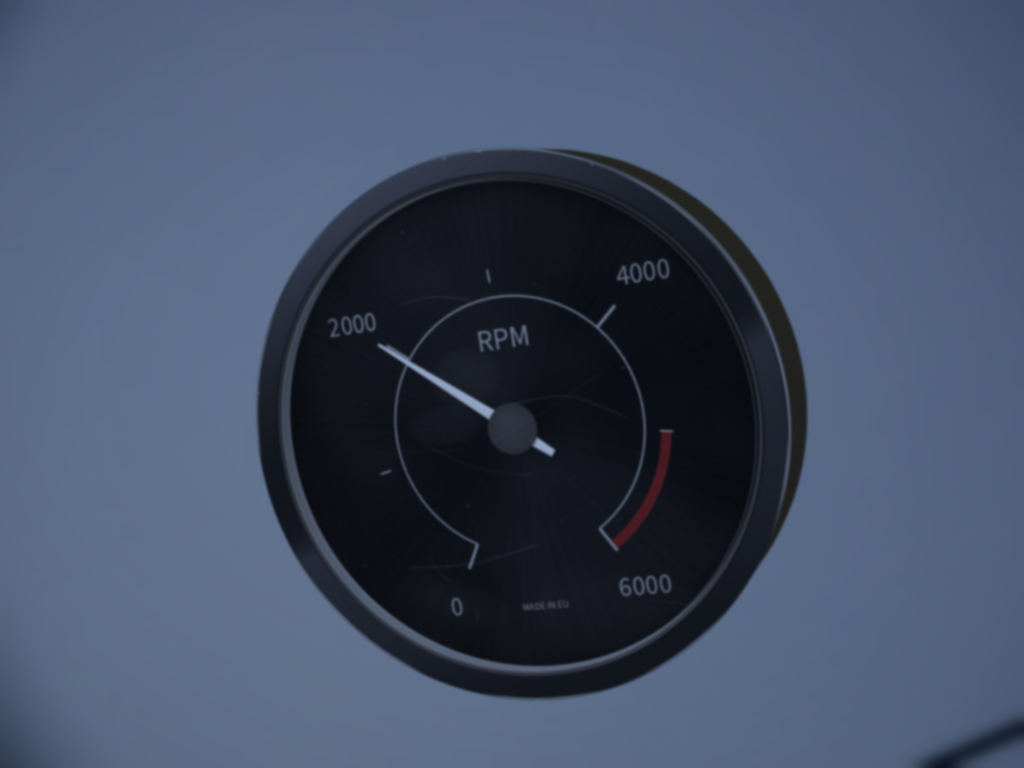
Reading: value=2000 unit=rpm
